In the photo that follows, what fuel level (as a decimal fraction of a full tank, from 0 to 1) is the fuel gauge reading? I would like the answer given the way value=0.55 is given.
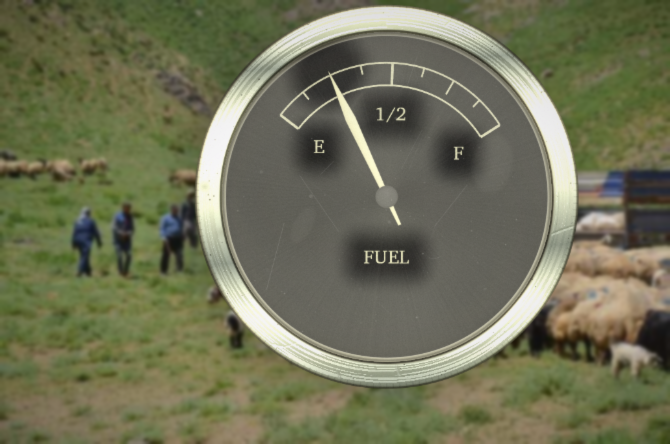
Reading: value=0.25
